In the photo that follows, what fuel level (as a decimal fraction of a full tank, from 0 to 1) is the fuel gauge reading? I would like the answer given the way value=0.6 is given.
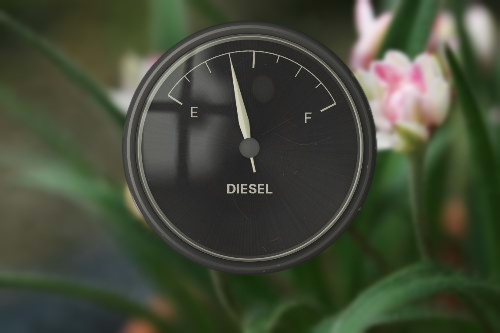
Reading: value=0.375
